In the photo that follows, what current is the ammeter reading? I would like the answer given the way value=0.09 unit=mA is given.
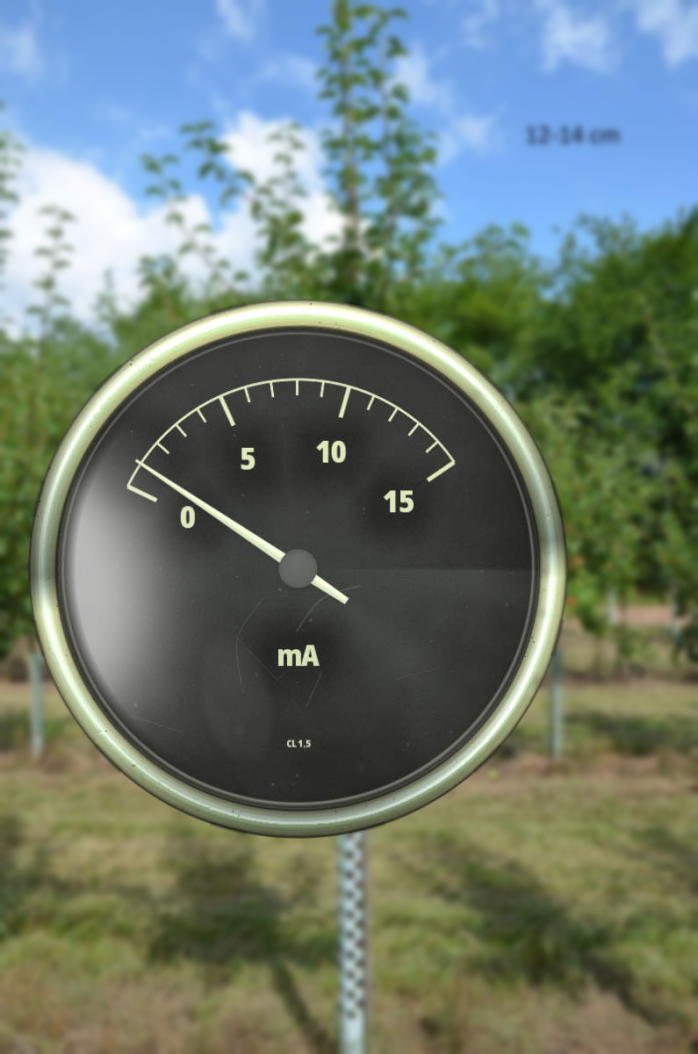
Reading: value=1 unit=mA
